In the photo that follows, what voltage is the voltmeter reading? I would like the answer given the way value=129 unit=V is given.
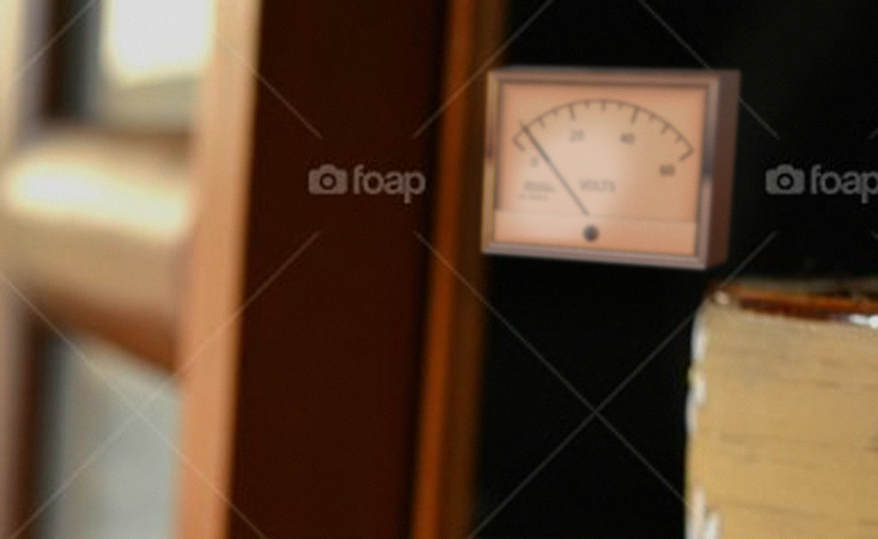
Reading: value=5 unit=V
